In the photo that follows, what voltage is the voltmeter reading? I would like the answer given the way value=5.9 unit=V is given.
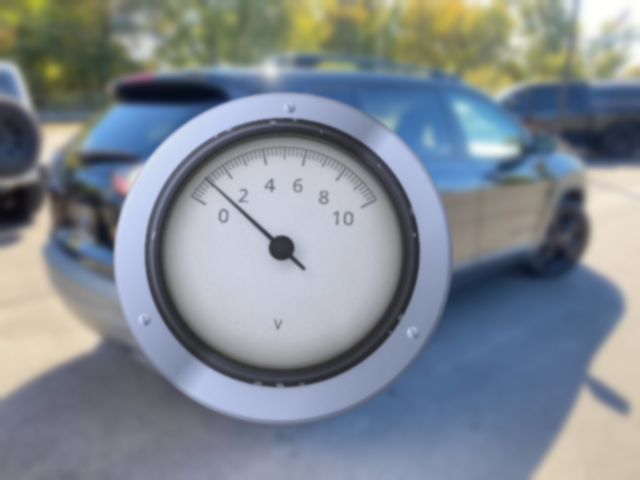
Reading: value=1 unit=V
